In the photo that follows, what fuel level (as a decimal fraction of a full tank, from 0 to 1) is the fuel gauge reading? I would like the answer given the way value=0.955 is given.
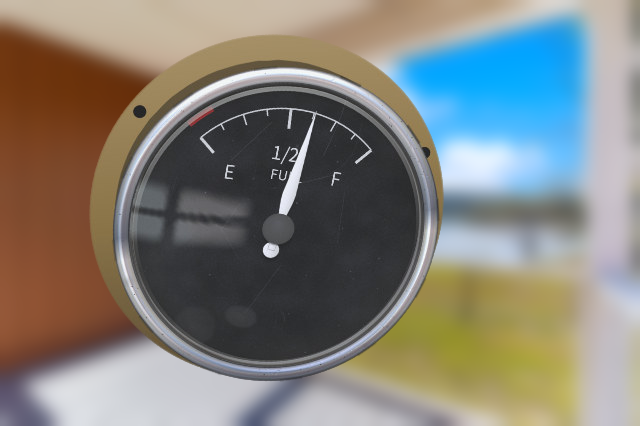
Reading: value=0.625
